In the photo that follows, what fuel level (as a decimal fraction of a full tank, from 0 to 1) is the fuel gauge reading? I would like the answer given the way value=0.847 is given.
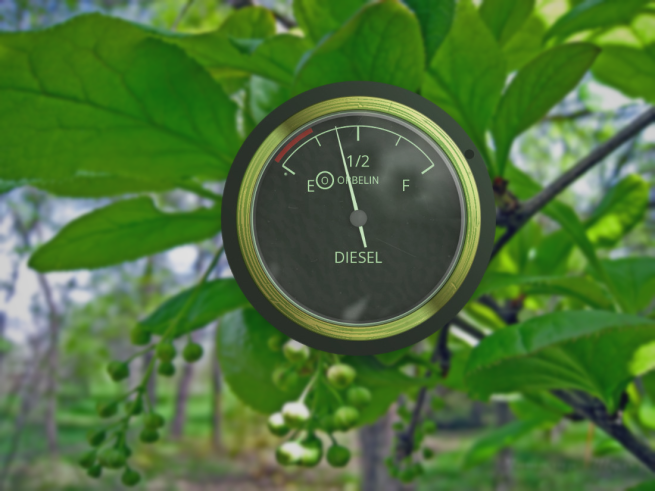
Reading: value=0.375
